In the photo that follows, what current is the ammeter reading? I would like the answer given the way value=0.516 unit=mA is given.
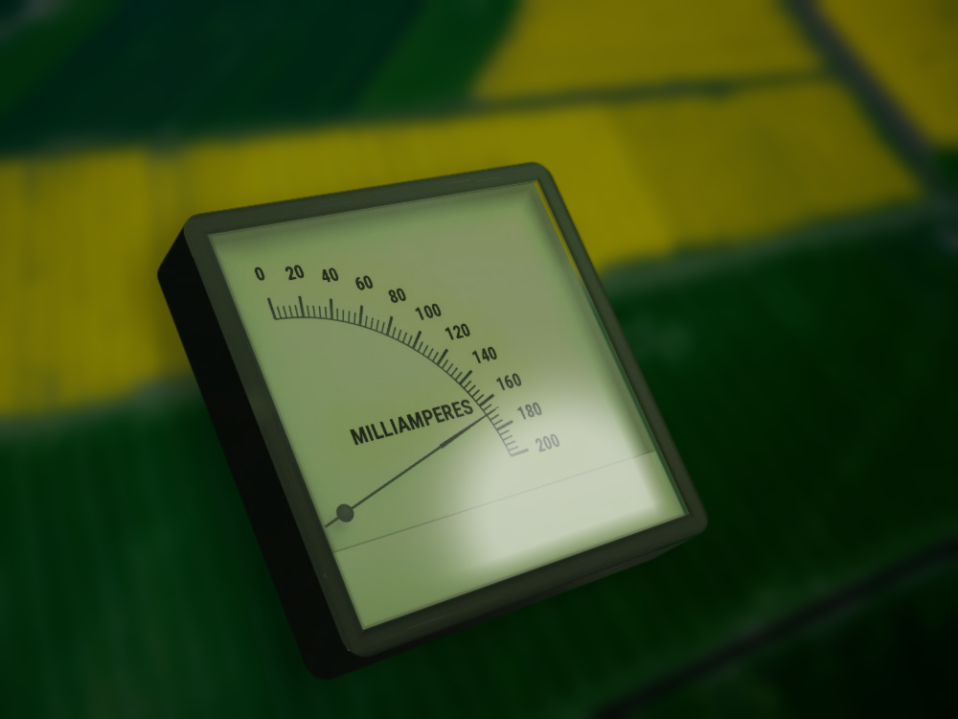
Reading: value=168 unit=mA
